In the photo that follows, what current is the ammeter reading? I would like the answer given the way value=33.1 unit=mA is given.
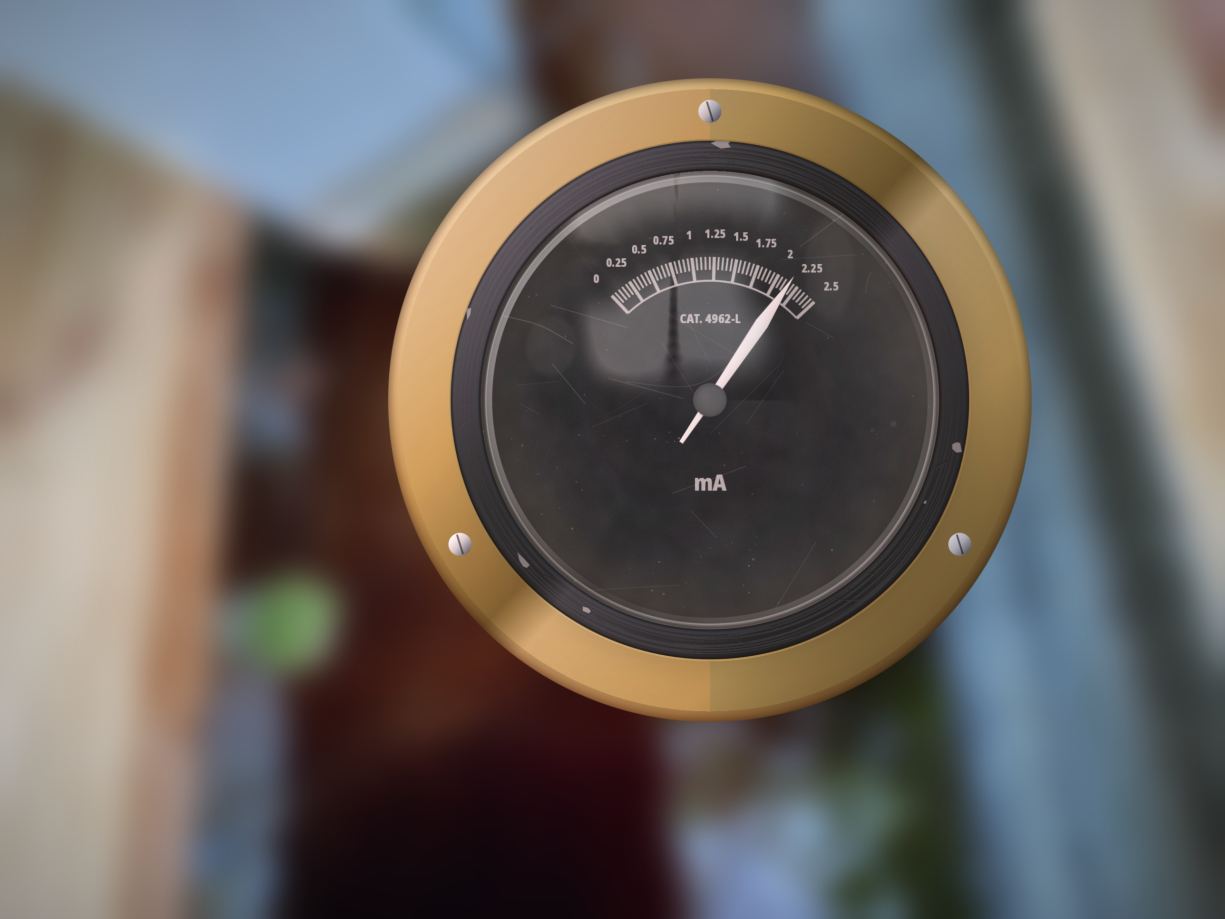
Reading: value=2.15 unit=mA
